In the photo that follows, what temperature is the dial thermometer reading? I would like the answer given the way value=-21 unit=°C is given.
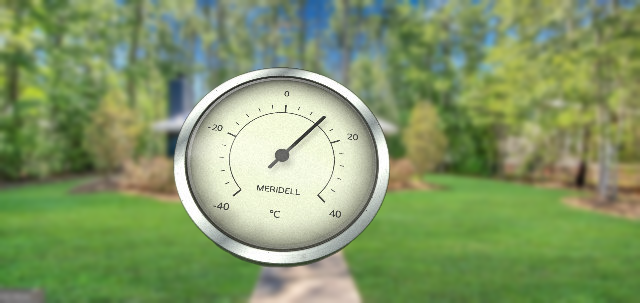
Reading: value=12 unit=°C
